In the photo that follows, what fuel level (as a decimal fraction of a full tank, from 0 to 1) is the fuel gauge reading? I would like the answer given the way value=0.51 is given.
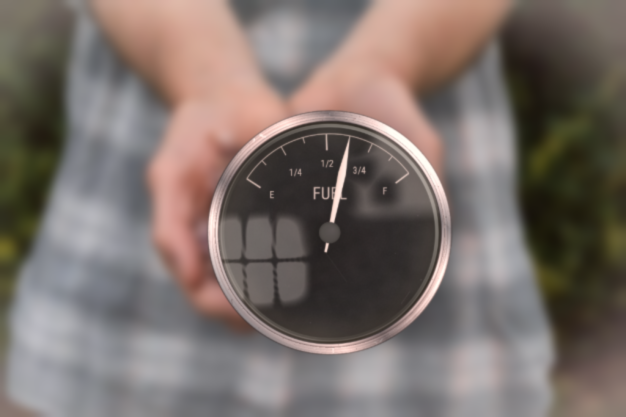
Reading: value=0.625
